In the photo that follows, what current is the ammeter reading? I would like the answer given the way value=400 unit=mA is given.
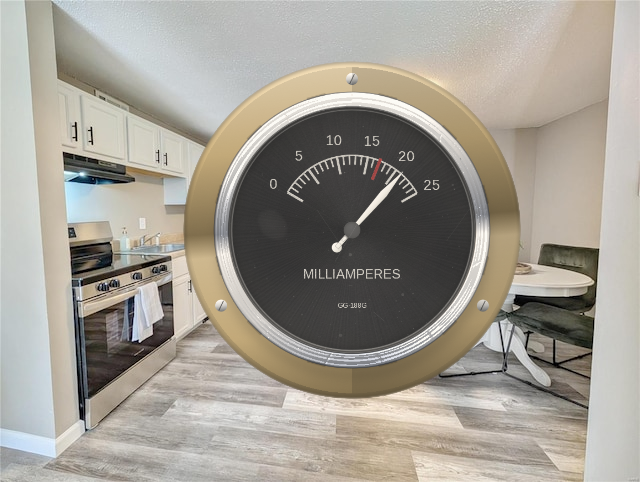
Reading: value=21 unit=mA
